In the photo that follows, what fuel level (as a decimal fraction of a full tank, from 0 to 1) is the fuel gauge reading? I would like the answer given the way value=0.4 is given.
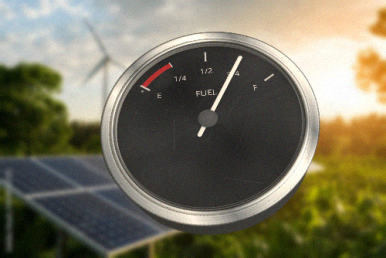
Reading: value=0.75
